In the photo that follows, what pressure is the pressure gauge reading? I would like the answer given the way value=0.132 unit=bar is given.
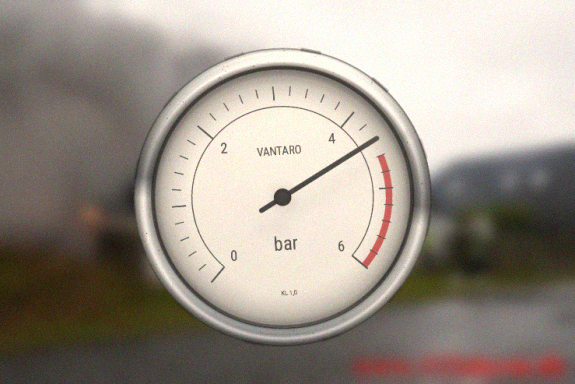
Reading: value=4.4 unit=bar
